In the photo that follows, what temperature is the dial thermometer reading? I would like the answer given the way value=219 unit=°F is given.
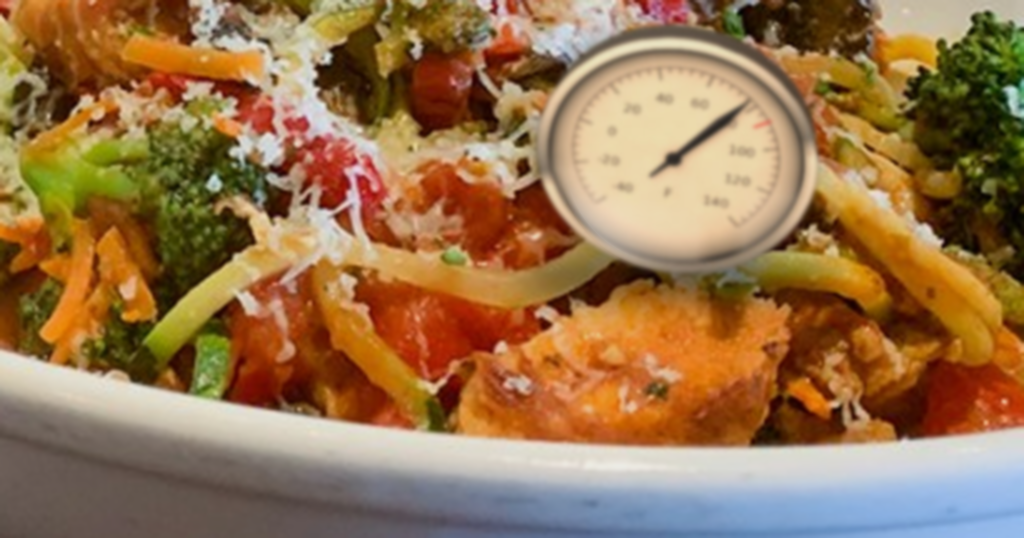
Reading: value=76 unit=°F
